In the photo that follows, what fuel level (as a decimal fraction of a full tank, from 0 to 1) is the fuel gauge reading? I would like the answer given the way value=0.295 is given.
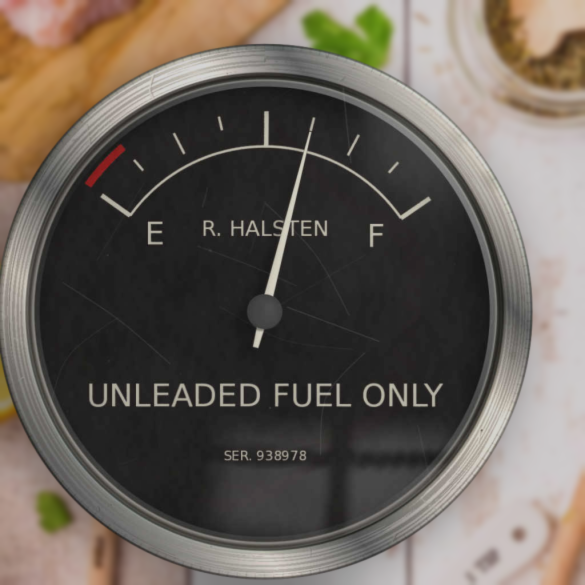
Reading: value=0.625
